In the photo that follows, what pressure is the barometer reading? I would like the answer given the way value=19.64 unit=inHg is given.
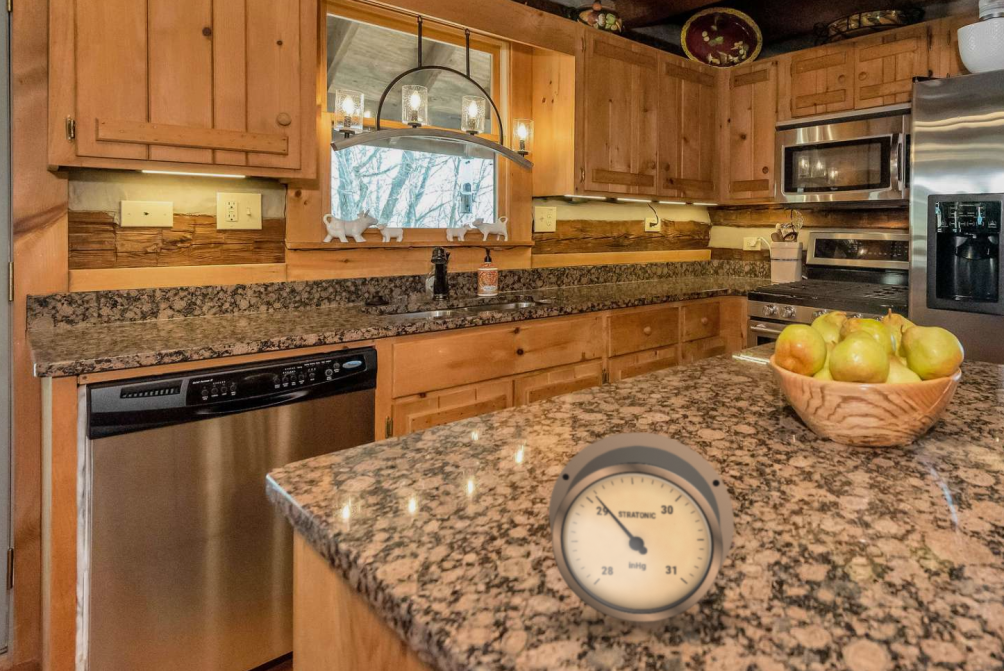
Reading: value=29.1 unit=inHg
